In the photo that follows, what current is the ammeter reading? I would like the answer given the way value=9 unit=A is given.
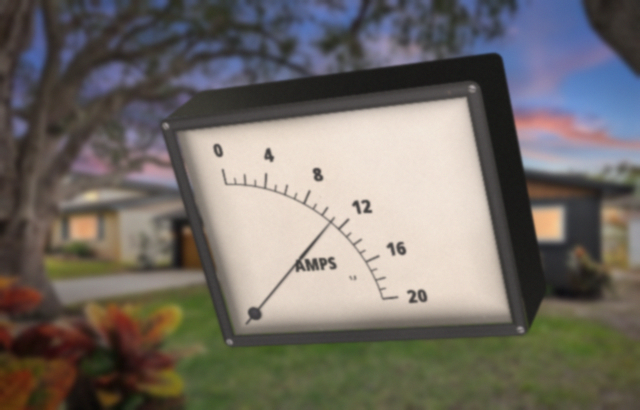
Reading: value=11 unit=A
